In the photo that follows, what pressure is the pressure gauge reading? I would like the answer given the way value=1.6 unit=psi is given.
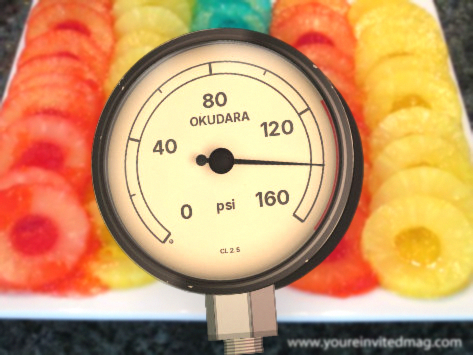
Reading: value=140 unit=psi
